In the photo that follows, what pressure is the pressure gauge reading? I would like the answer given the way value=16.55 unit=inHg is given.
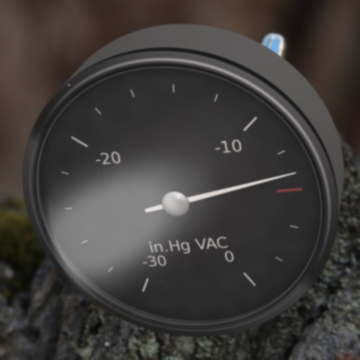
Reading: value=-7 unit=inHg
